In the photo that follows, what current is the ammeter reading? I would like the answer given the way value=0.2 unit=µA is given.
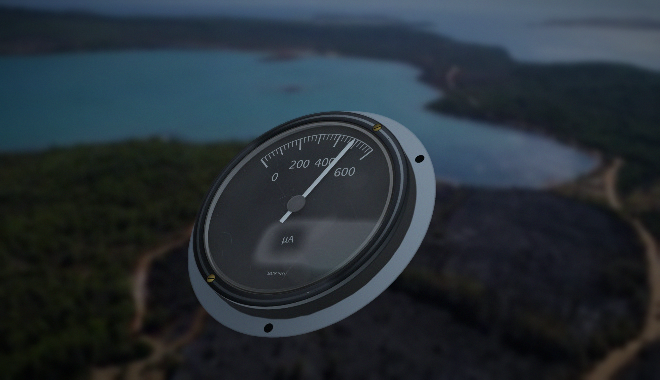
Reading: value=500 unit=µA
